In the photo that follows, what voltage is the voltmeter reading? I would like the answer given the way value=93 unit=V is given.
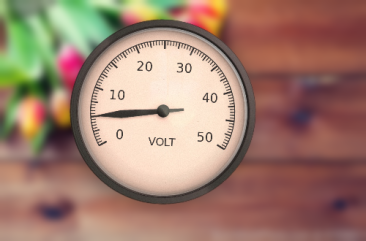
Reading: value=5 unit=V
